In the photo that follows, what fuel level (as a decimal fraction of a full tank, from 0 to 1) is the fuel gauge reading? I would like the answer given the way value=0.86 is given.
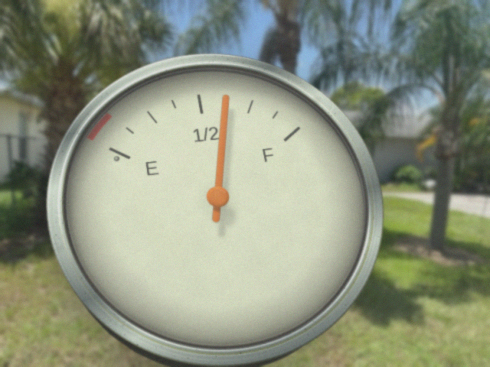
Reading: value=0.625
